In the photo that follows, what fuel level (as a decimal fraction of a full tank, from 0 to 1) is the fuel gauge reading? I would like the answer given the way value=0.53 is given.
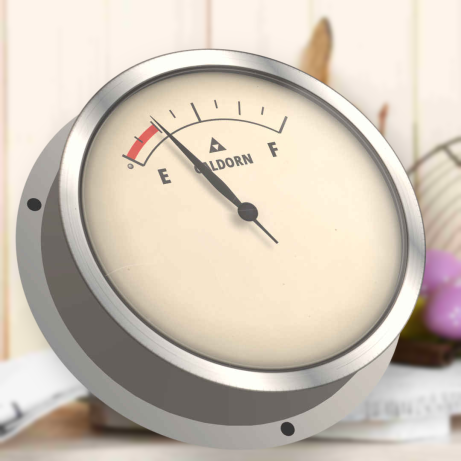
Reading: value=0.25
